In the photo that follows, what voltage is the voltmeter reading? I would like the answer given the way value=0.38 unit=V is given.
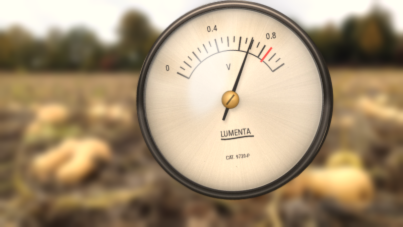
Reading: value=0.7 unit=V
